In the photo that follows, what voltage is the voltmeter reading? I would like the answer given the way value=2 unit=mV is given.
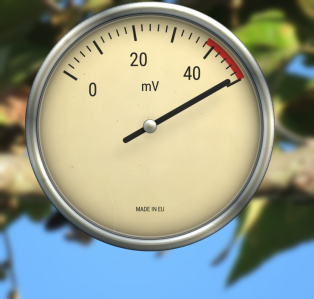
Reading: value=49 unit=mV
